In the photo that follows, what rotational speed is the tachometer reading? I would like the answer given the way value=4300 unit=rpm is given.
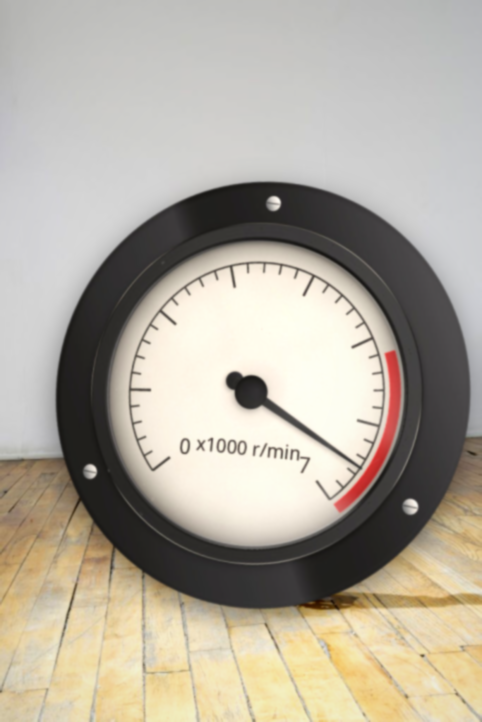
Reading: value=6500 unit=rpm
